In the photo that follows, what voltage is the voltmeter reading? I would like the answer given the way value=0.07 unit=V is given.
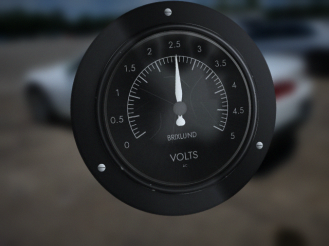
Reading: value=2.5 unit=V
